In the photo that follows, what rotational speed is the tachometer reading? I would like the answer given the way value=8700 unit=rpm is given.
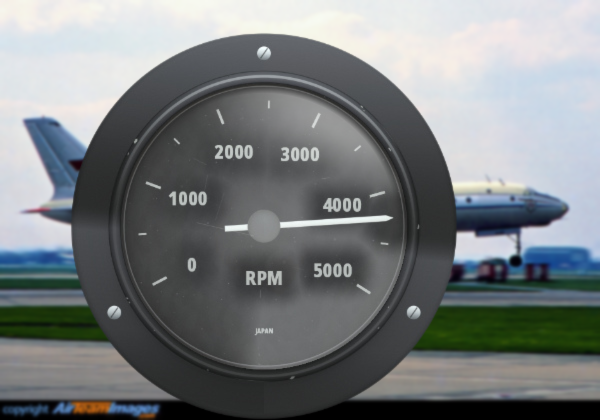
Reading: value=4250 unit=rpm
